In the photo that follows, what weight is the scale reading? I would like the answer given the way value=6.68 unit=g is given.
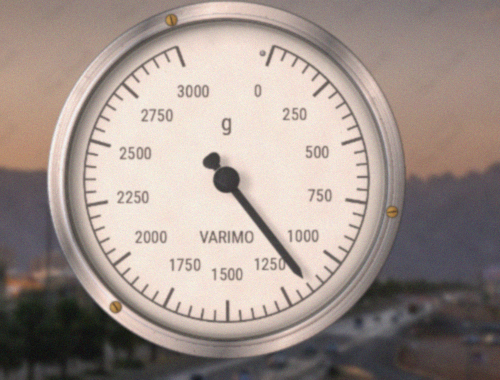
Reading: value=1150 unit=g
